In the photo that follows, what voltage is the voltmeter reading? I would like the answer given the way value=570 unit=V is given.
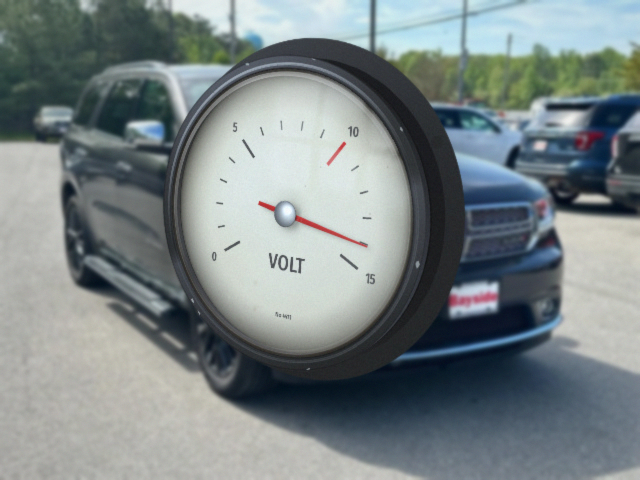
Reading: value=14 unit=V
